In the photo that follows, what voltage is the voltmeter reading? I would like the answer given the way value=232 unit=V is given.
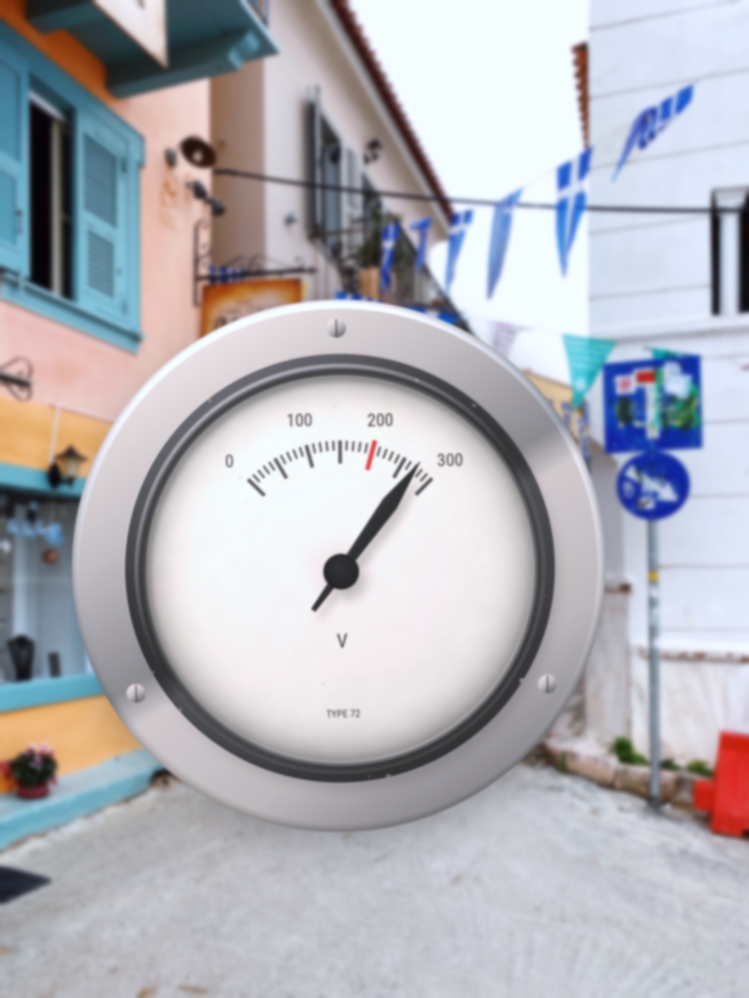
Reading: value=270 unit=V
